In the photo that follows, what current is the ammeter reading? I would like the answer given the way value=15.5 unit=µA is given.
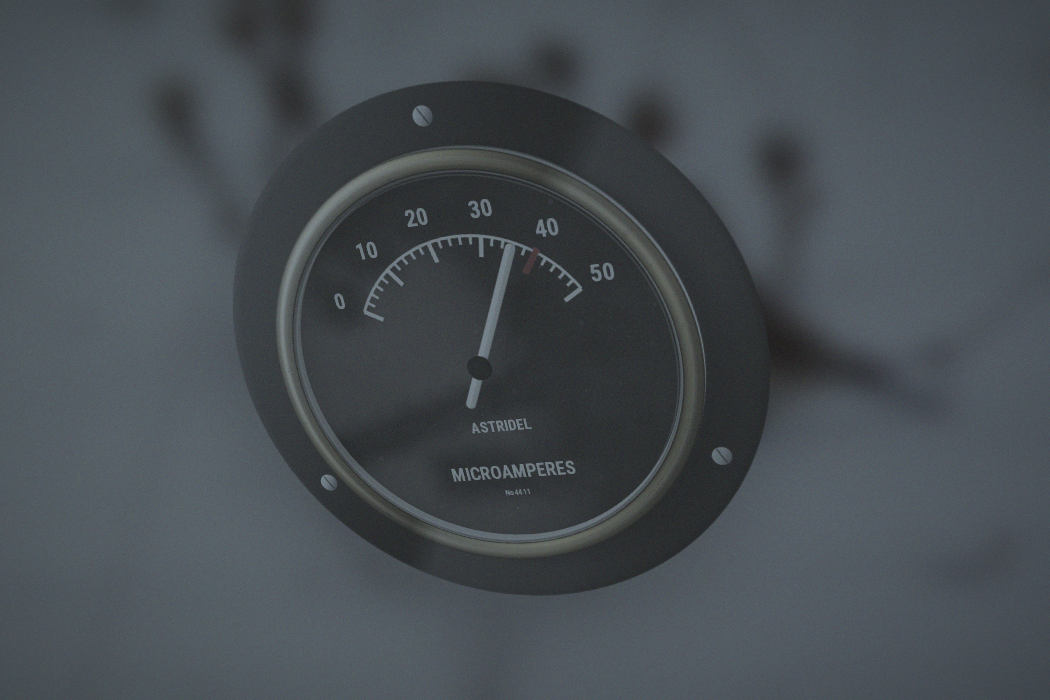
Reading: value=36 unit=µA
